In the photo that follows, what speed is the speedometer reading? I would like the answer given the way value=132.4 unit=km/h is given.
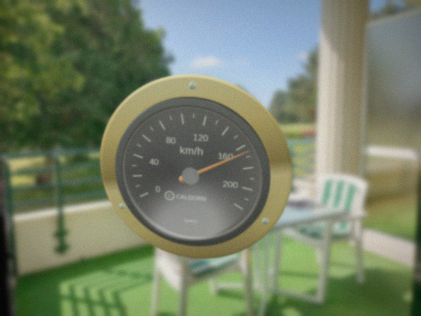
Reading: value=165 unit=km/h
